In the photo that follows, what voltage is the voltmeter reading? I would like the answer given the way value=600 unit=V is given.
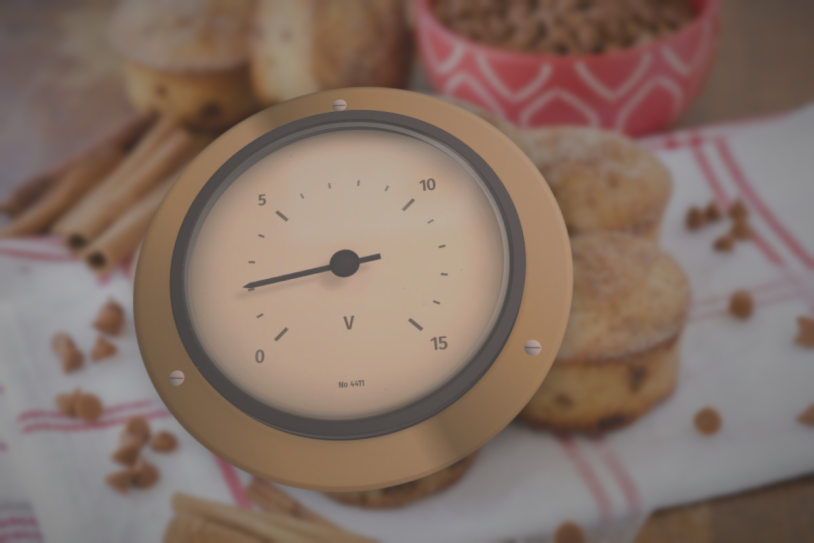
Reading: value=2 unit=V
